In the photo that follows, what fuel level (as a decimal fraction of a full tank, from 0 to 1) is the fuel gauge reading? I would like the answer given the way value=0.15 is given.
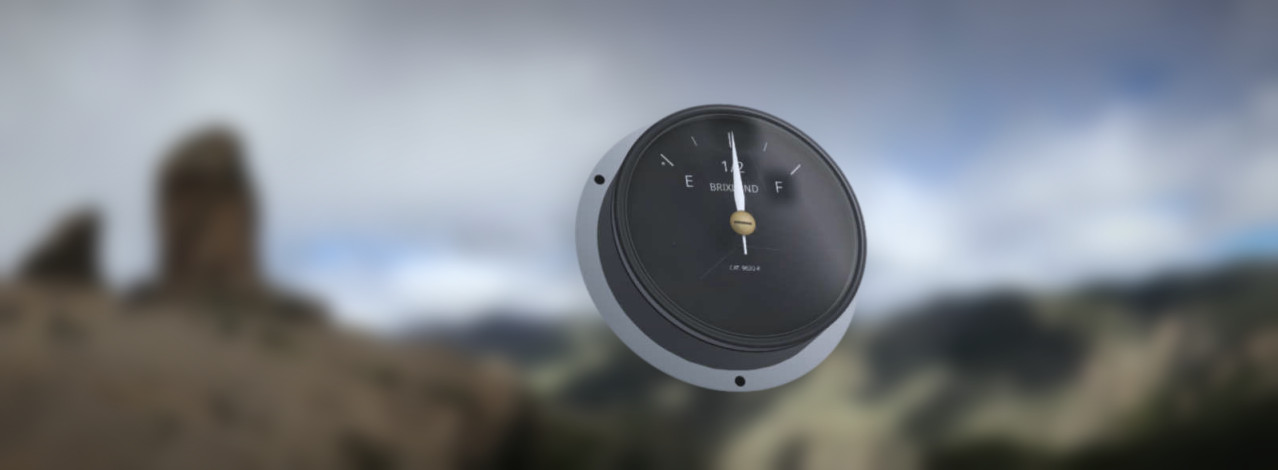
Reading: value=0.5
